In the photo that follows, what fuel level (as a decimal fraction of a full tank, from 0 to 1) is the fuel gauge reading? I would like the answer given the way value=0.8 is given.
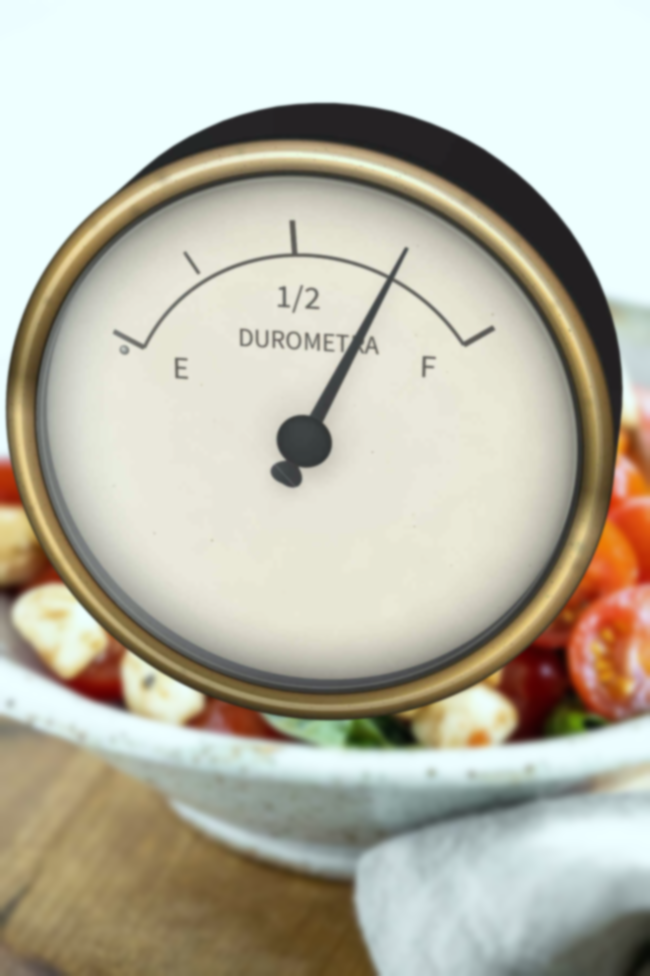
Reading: value=0.75
